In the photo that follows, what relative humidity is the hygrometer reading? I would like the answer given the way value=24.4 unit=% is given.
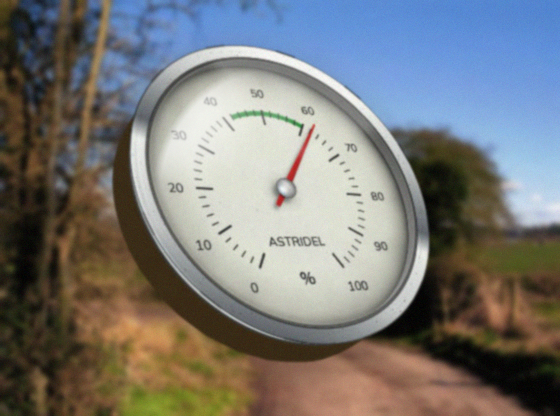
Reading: value=62 unit=%
